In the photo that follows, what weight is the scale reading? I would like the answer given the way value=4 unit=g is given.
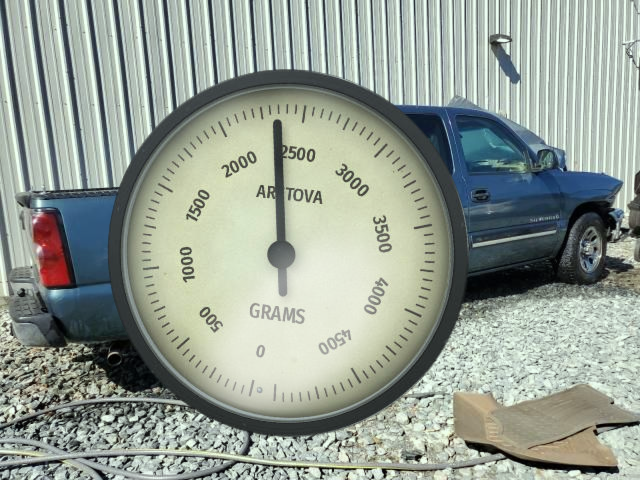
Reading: value=2350 unit=g
